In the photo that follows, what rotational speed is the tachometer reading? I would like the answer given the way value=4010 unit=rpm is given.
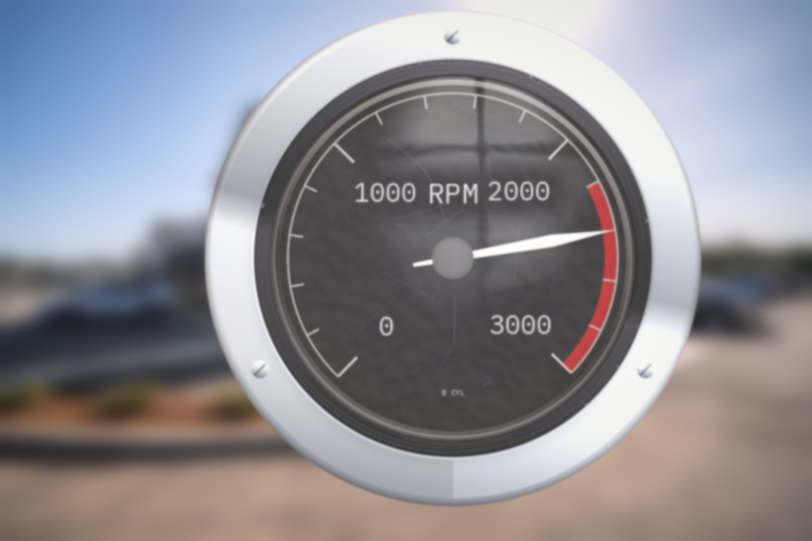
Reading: value=2400 unit=rpm
